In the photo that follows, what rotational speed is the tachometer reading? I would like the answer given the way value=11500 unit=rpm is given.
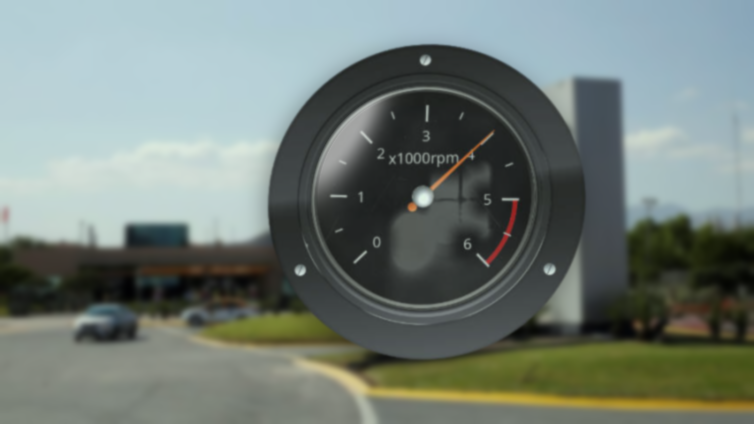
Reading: value=4000 unit=rpm
